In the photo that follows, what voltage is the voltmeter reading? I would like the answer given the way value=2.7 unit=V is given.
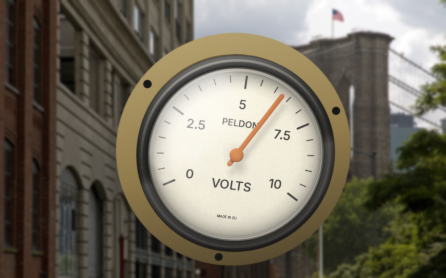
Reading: value=6.25 unit=V
